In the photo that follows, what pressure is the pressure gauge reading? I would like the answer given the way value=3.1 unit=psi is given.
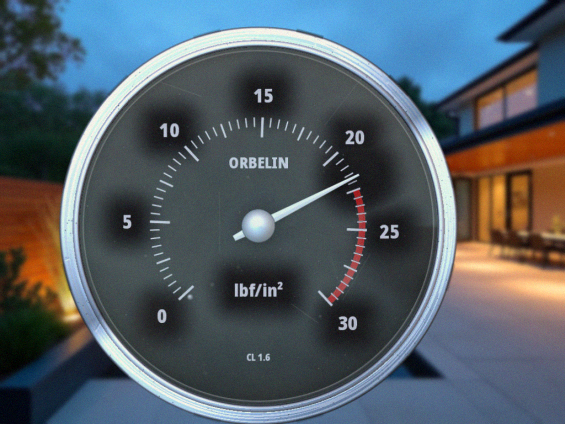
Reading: value=21.75 unit=psi
